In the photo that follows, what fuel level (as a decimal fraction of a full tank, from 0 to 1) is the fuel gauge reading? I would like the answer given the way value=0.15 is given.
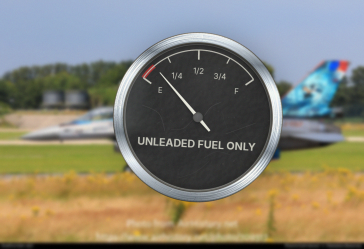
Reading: value=0.125
